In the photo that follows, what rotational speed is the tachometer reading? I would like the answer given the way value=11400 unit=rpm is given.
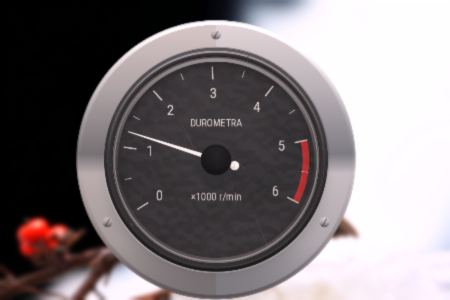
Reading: value=1250 unit=rpm
